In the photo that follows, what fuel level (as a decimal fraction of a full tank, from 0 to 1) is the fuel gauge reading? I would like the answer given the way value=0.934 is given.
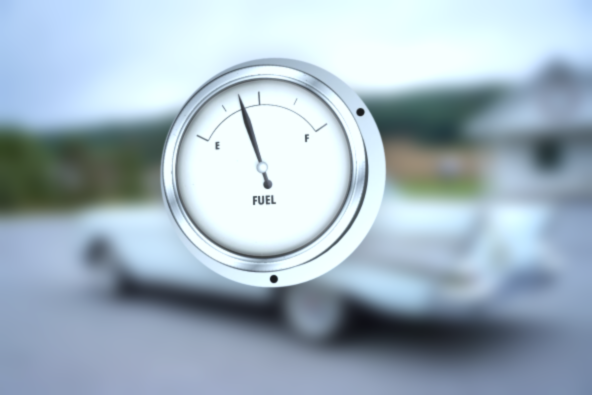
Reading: value=0.375
